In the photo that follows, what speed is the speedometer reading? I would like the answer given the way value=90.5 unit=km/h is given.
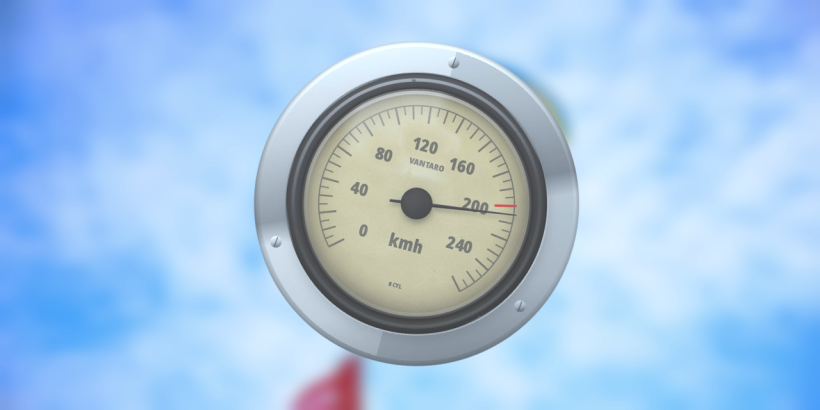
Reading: value=205 unit=km/h
